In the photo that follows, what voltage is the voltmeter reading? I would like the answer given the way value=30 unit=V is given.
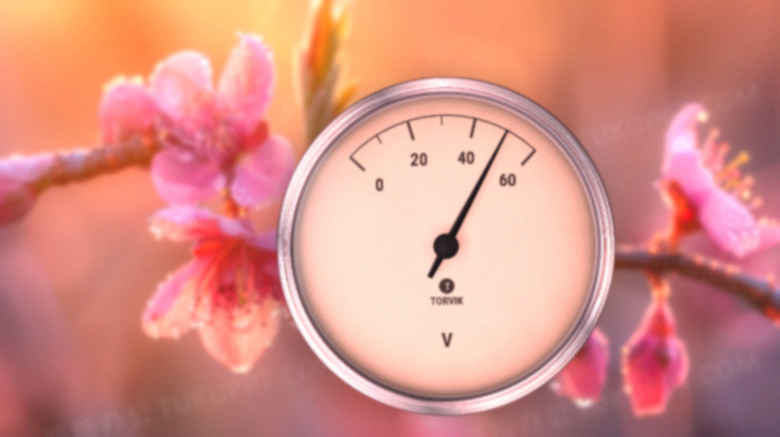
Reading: value=50 unit=V
